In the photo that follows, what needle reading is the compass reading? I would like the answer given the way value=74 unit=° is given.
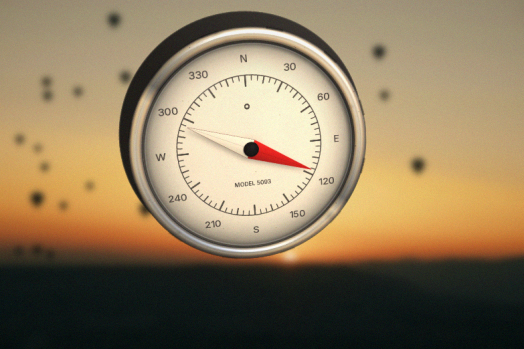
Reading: value=115 unit=°
